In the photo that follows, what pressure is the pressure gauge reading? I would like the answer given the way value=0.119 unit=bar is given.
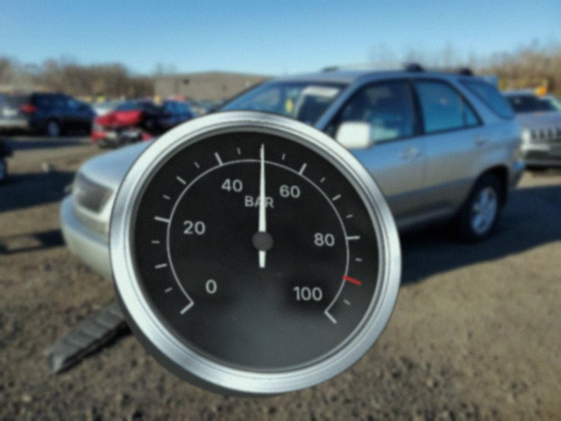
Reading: value=50 unit=bar
